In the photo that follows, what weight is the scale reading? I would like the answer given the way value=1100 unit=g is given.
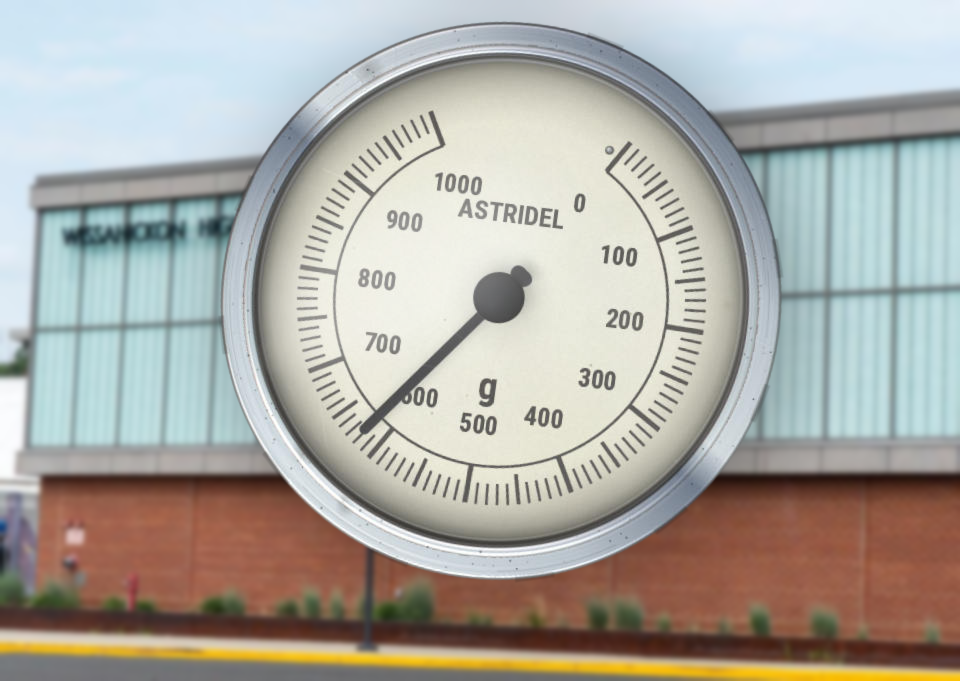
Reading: value=620 unit=g
